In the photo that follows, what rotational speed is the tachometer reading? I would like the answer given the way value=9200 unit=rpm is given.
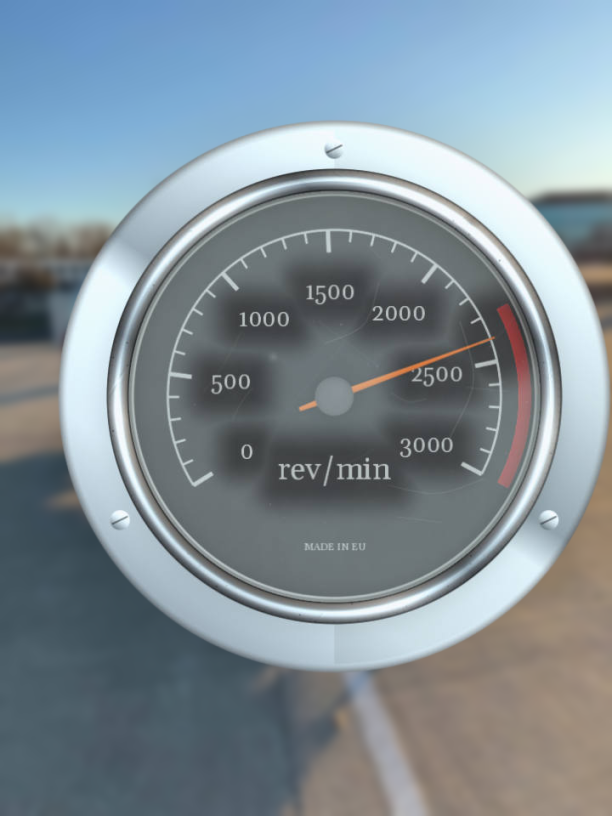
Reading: value=2400 unit=rpm
